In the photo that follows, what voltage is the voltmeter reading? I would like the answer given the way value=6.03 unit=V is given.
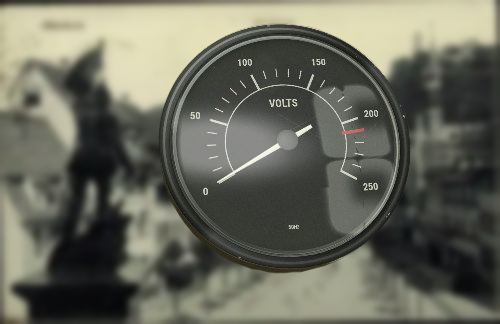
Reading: value=0 unit=V
